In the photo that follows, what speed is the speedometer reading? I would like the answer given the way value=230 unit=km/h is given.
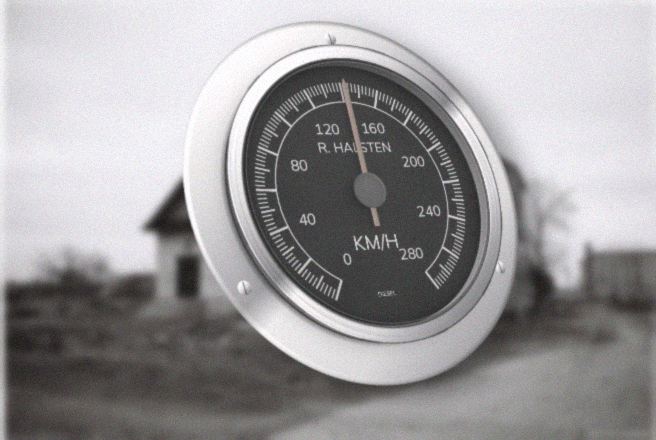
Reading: value=140 unit=km/h
